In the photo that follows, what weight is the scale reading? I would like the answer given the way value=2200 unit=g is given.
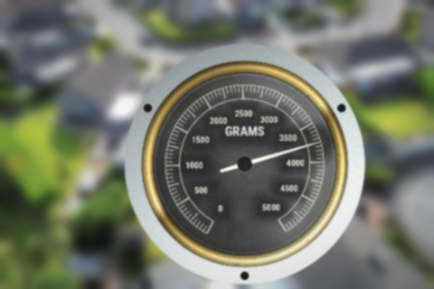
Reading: value=3750 unit=g
